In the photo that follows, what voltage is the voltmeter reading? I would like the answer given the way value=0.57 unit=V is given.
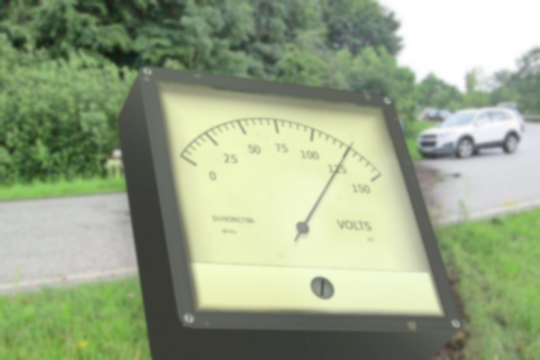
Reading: value=125 unit=V
